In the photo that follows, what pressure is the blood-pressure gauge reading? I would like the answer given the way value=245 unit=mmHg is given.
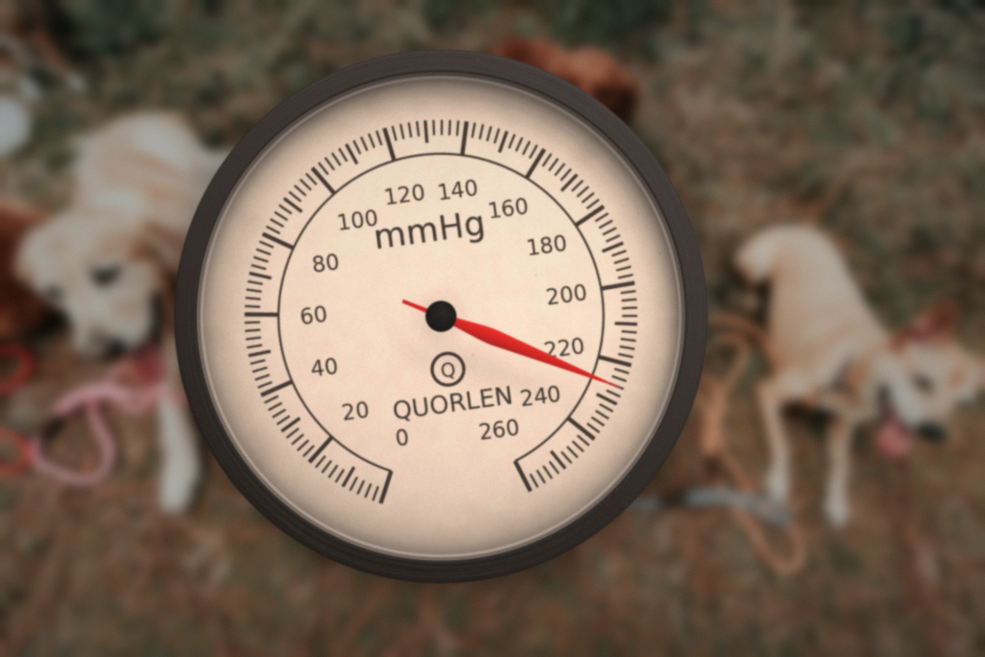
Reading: value=226 unit=mmHg
